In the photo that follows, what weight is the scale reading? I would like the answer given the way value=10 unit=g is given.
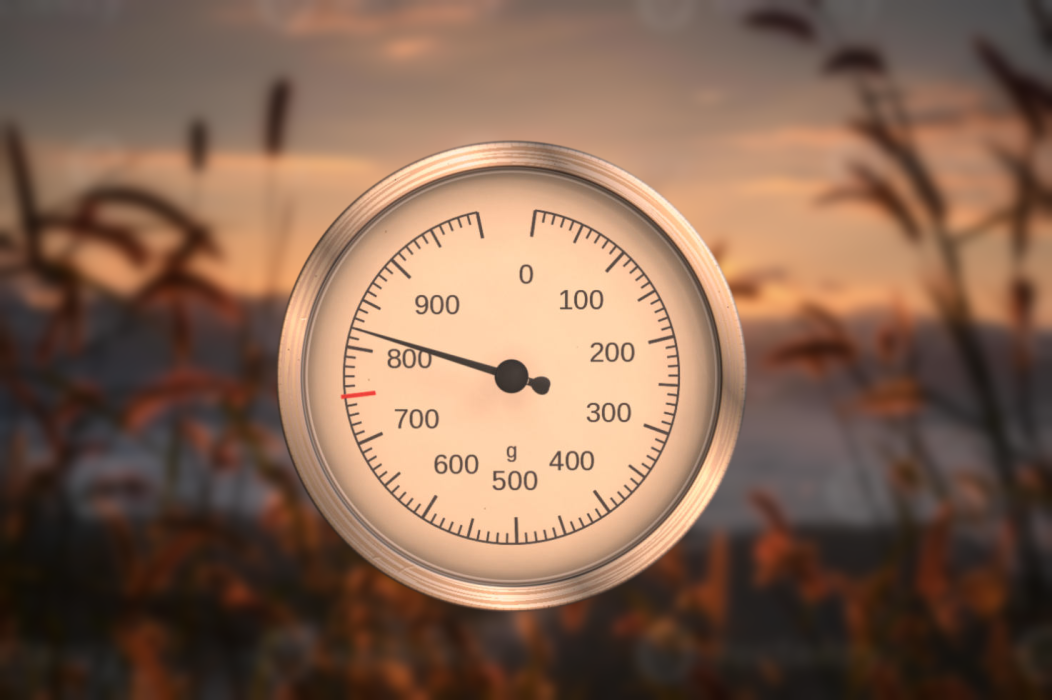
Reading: value=820 unit=g
